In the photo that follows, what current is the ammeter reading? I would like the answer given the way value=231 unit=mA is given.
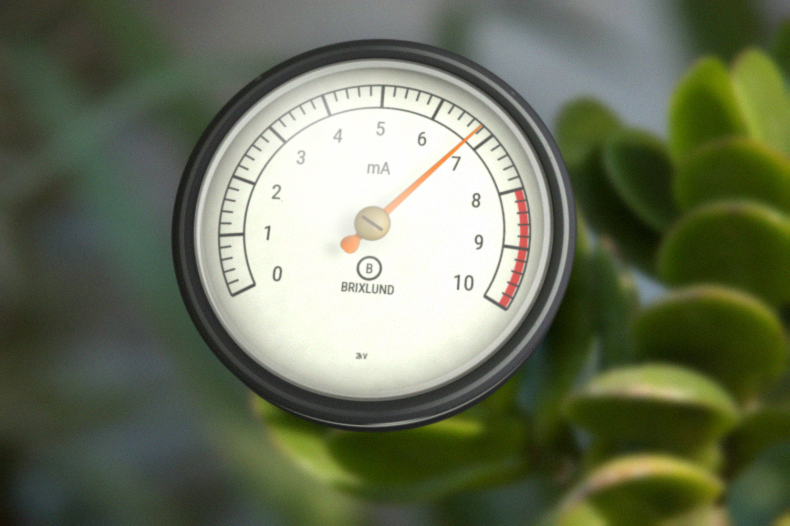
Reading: value=6.8 unit=mA
